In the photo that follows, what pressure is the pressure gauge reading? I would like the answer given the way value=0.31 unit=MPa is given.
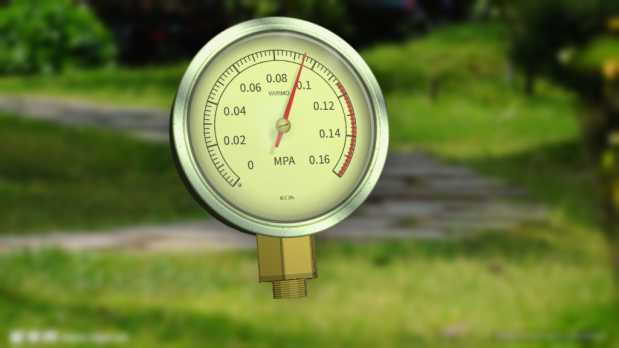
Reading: value=0.094 unit=MPa
